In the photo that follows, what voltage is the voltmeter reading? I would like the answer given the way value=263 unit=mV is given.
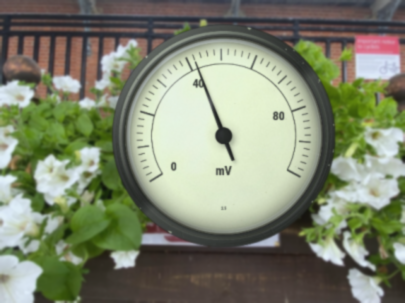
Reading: value=42 unit=mV
